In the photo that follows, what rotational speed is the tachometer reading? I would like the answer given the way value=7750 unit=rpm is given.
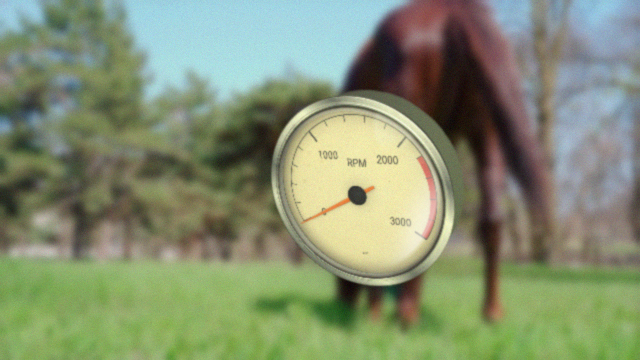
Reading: value=0 unit=rpm
